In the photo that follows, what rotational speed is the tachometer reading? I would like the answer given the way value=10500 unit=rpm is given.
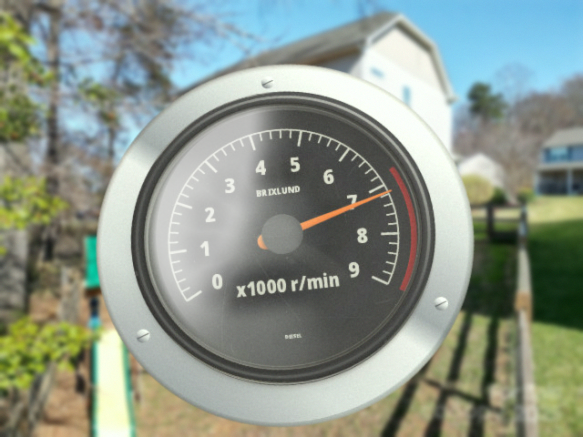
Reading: value=7200 unit=rpm
